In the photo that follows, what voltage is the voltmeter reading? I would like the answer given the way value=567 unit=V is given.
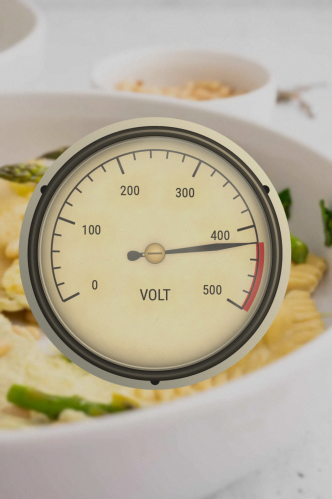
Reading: value=420 unit=V
